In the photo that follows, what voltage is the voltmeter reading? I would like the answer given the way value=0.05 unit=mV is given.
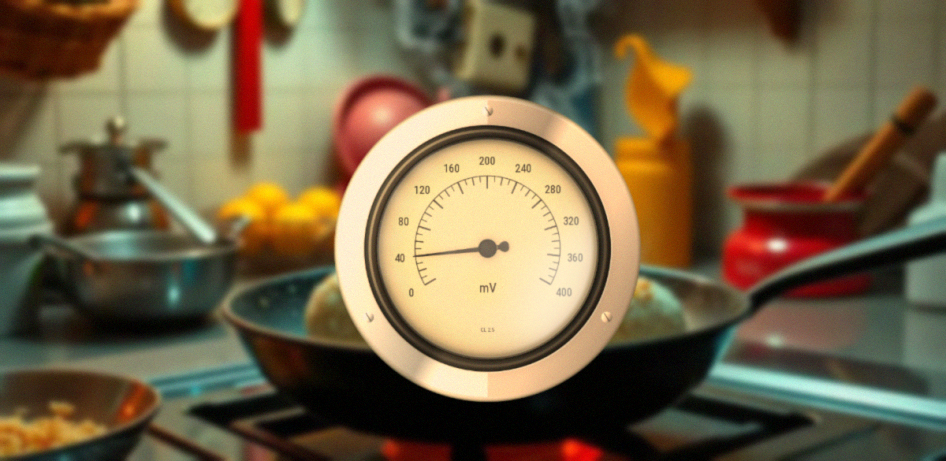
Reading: value=40 unit=mV
